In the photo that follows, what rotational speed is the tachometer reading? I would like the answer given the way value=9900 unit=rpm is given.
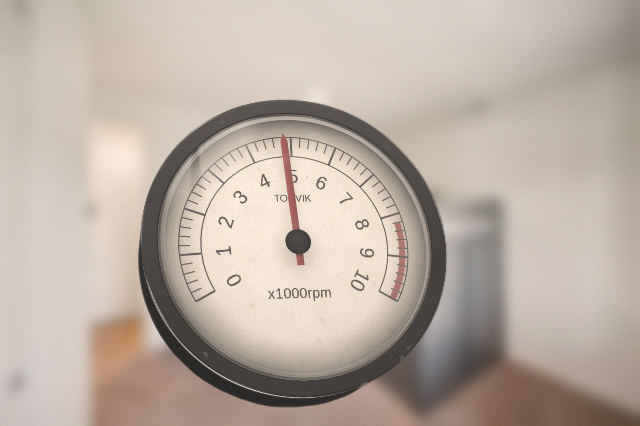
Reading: value=4800 unit=rpm
